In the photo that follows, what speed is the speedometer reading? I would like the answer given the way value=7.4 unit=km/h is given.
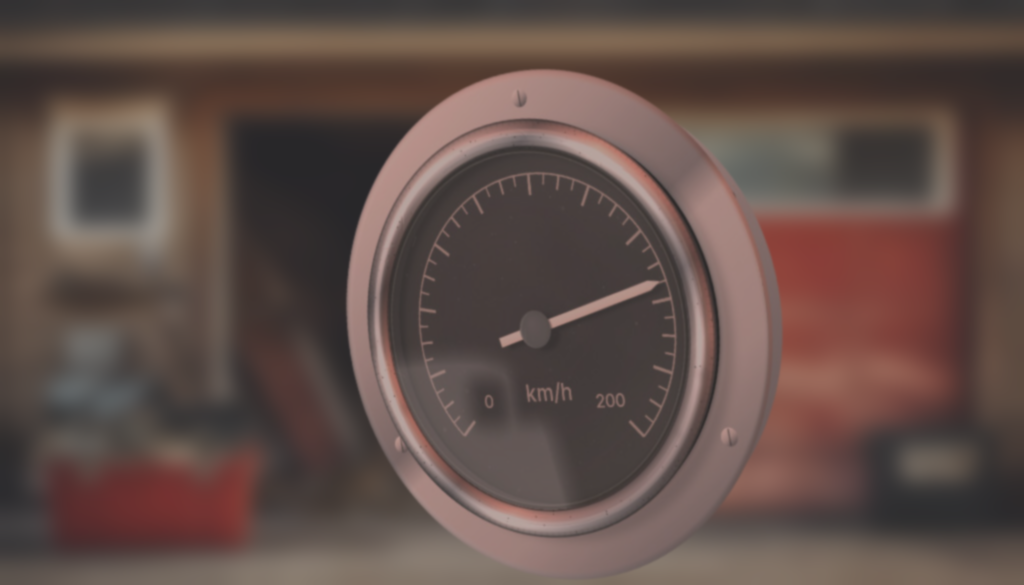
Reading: value=155 unit=km/h
